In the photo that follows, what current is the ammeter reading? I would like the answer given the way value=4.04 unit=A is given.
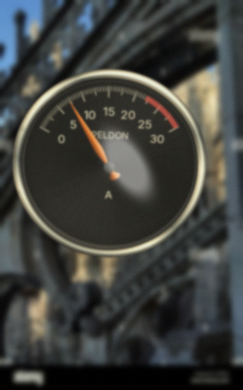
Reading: value=7.5 unit=A
